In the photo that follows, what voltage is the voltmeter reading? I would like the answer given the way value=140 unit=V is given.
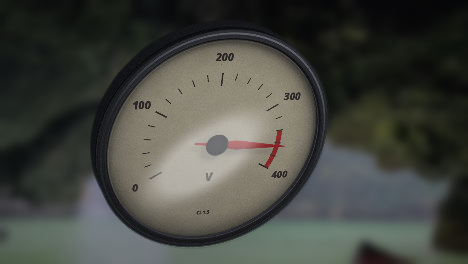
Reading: value=360 unit=V
